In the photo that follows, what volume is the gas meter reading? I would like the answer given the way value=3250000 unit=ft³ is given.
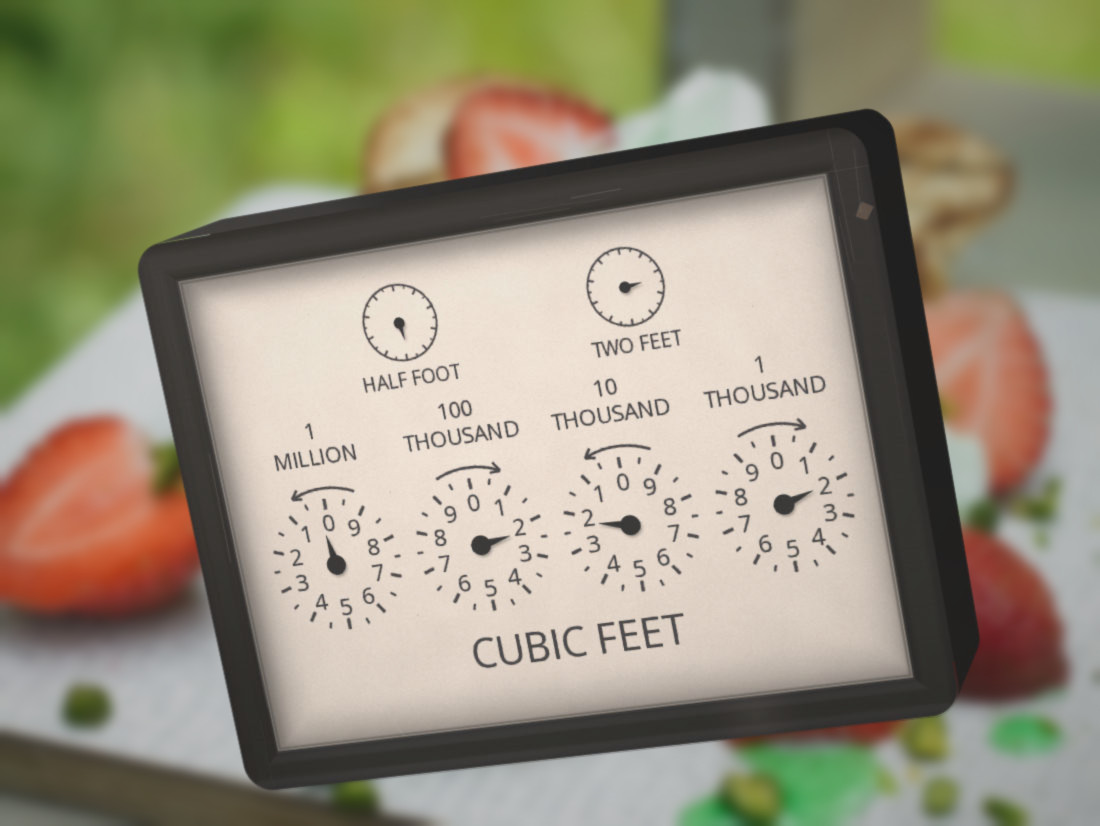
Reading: value=22200 unit=ft³
